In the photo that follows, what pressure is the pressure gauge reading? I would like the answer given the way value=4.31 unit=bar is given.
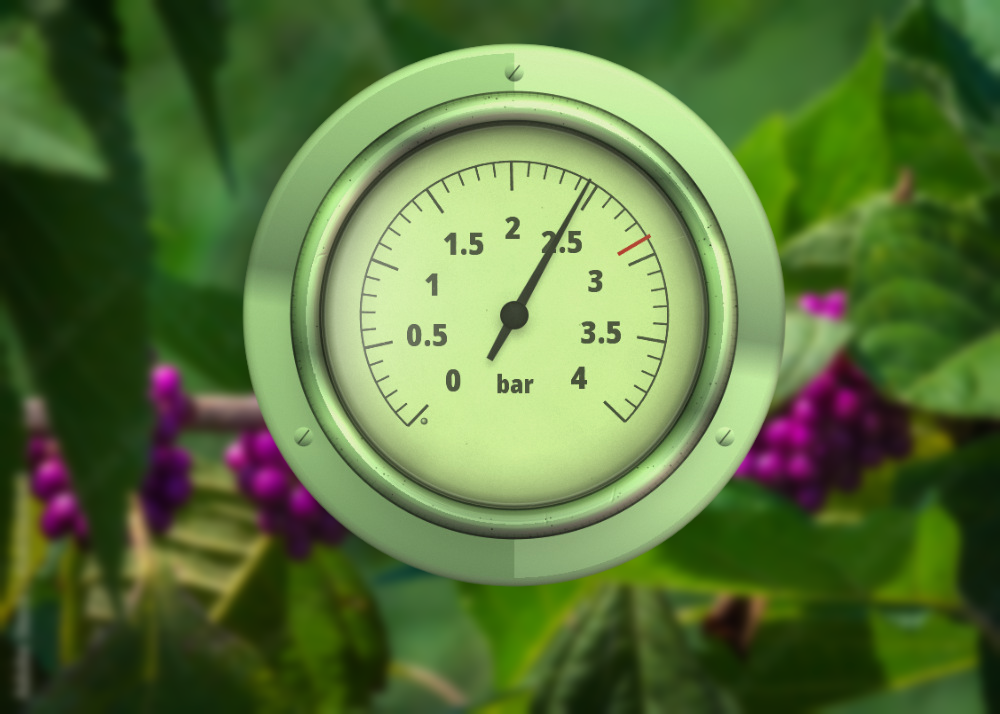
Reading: value=2.45 unit=bar
